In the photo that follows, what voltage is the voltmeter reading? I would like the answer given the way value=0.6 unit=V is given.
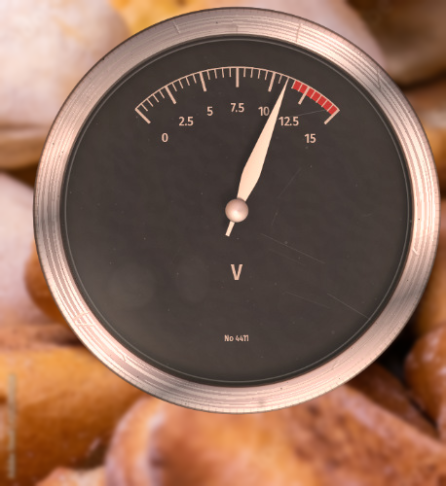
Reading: value=11 unit=V
